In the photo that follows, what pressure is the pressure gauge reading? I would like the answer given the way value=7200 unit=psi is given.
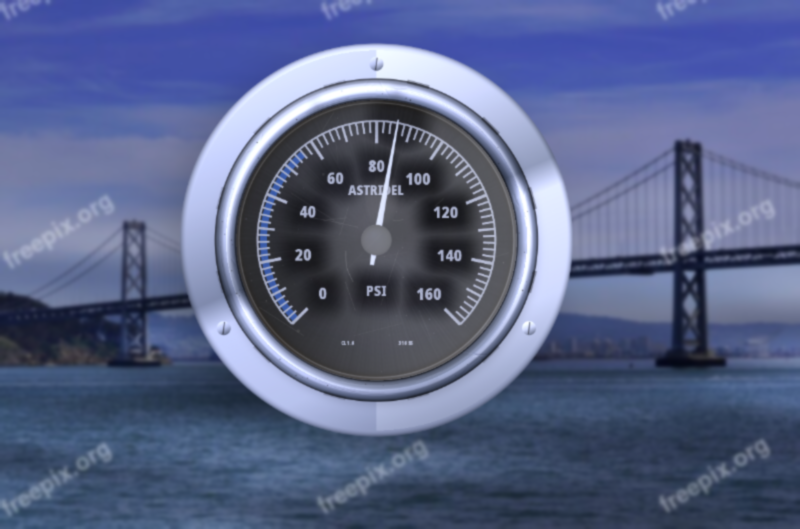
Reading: value=86 unit=psi
